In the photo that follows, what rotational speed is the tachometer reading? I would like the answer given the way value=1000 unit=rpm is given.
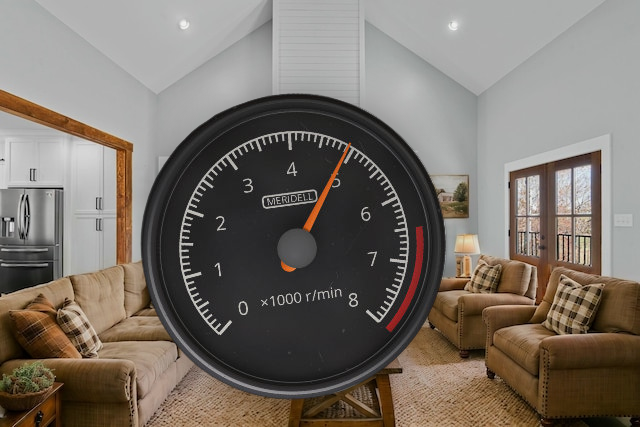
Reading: value=4900 unit=rpm
